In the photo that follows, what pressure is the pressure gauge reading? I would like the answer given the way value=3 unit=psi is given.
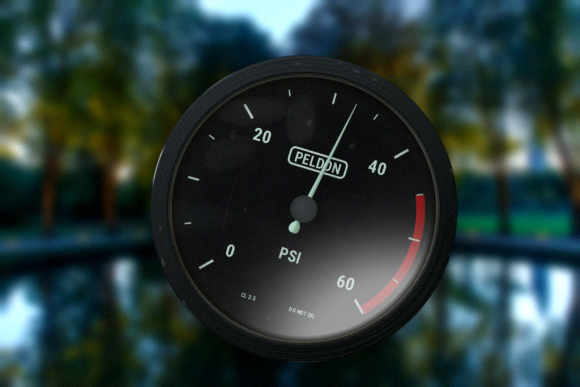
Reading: value=32.5 unit=psi
